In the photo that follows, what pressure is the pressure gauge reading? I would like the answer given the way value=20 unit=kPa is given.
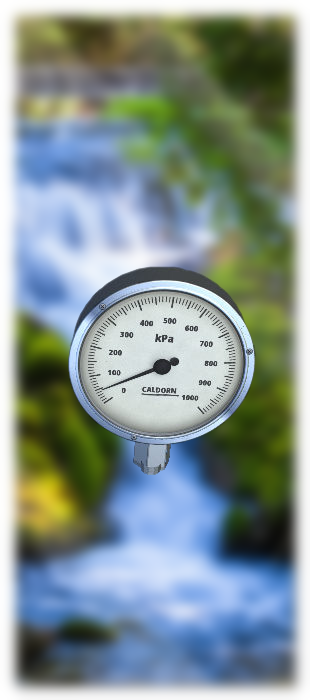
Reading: value=50 unit=kPa
